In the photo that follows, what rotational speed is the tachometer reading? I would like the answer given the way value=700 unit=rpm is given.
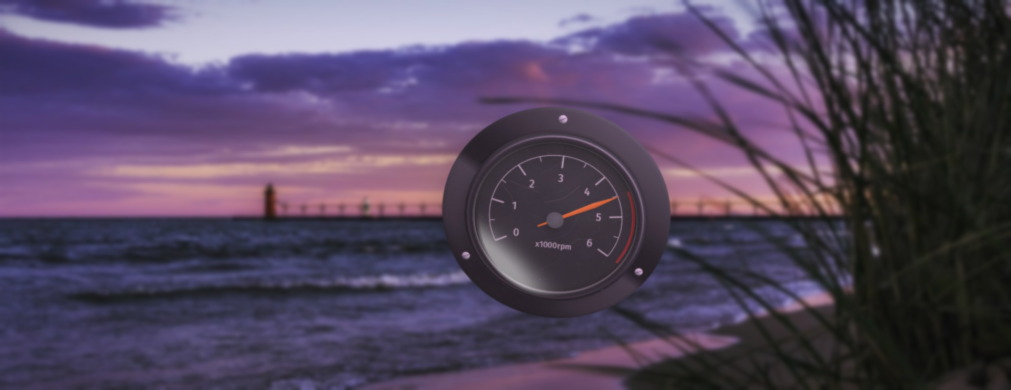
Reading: value=4500 unit=rpm
